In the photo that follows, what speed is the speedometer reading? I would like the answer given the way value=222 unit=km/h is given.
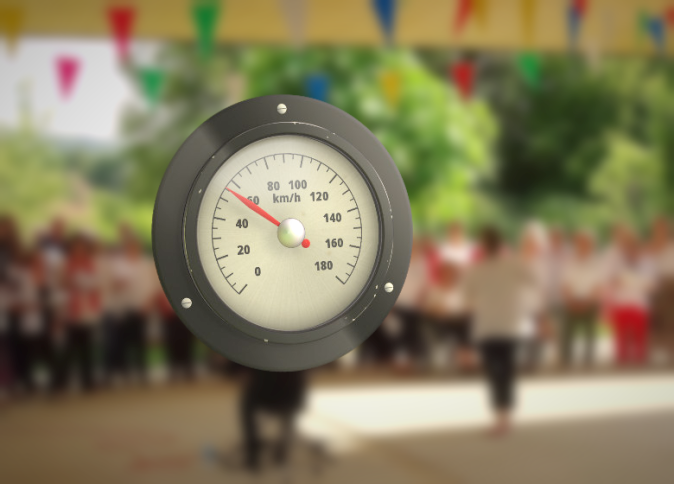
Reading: value=55 unit=km/h
